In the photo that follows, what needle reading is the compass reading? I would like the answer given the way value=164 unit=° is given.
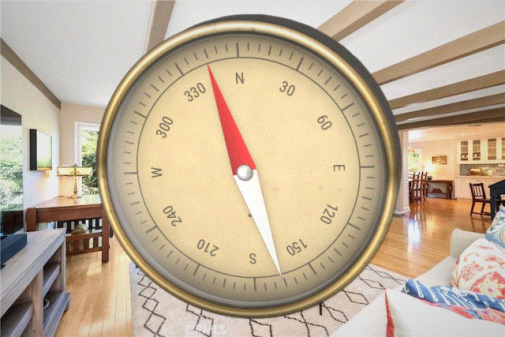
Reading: value=345 unit=°
